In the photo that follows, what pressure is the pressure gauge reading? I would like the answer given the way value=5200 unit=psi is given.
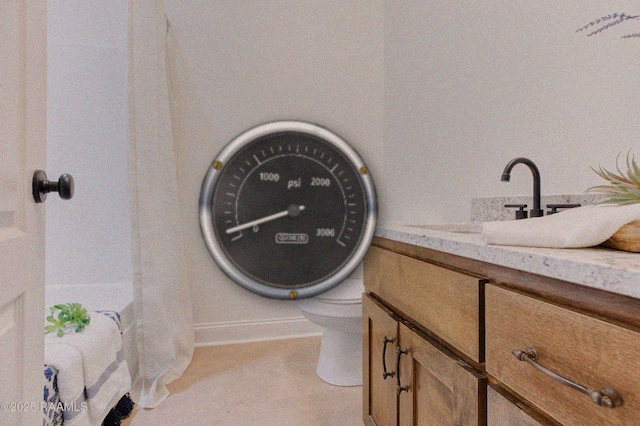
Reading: value=100 unit=psi
